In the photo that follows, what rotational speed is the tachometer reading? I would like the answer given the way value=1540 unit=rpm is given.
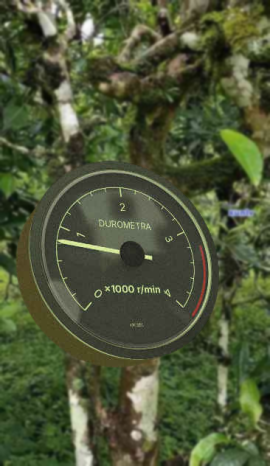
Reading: value=800 unit=rpm
